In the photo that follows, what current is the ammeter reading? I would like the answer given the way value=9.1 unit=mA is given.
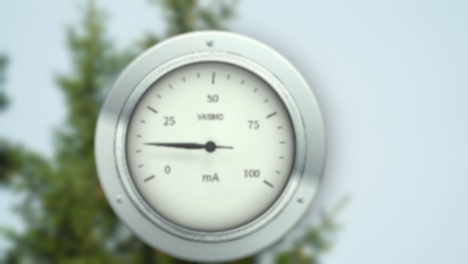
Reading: value=12.5 unit=mA
